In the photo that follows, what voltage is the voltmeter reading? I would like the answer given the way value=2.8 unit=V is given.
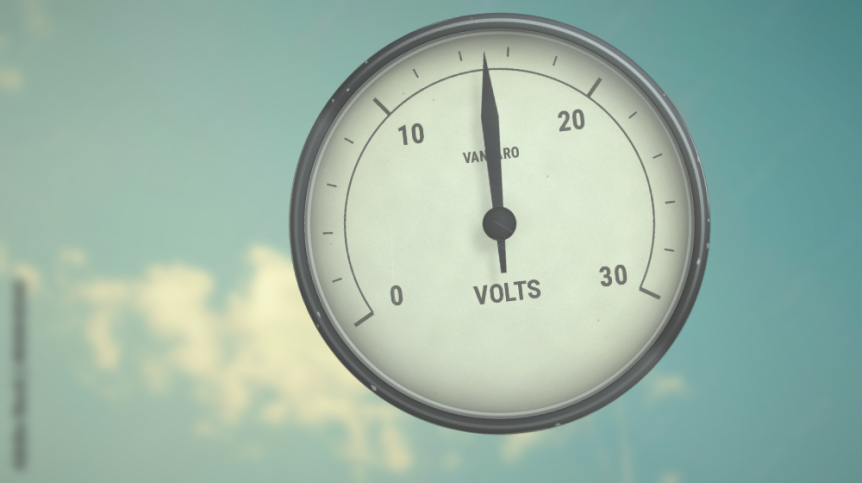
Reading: value=15 unit=V
